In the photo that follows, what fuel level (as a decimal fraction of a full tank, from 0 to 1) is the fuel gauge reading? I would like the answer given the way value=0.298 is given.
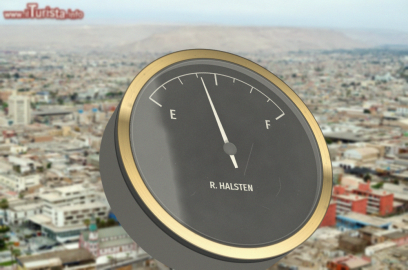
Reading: value=0.375
